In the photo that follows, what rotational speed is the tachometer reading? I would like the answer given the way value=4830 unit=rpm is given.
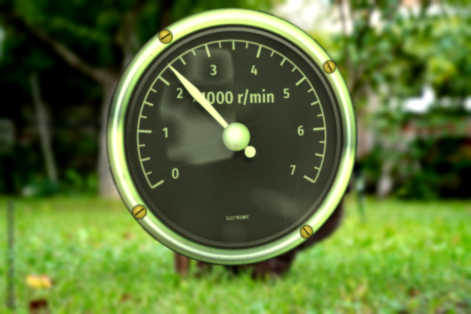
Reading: value=2250 unit=rpm
